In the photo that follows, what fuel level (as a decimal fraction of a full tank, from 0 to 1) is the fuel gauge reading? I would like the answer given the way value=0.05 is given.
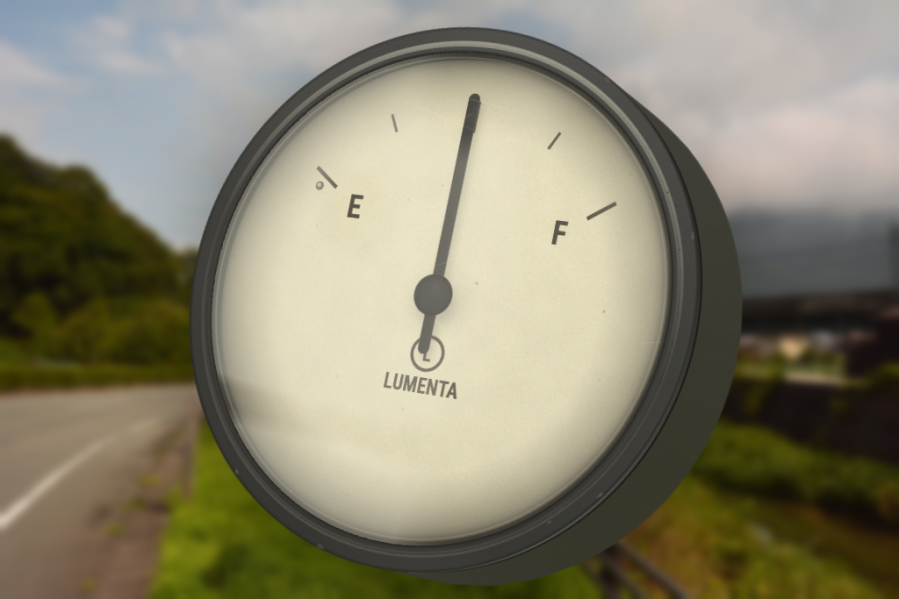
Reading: value=0.5
